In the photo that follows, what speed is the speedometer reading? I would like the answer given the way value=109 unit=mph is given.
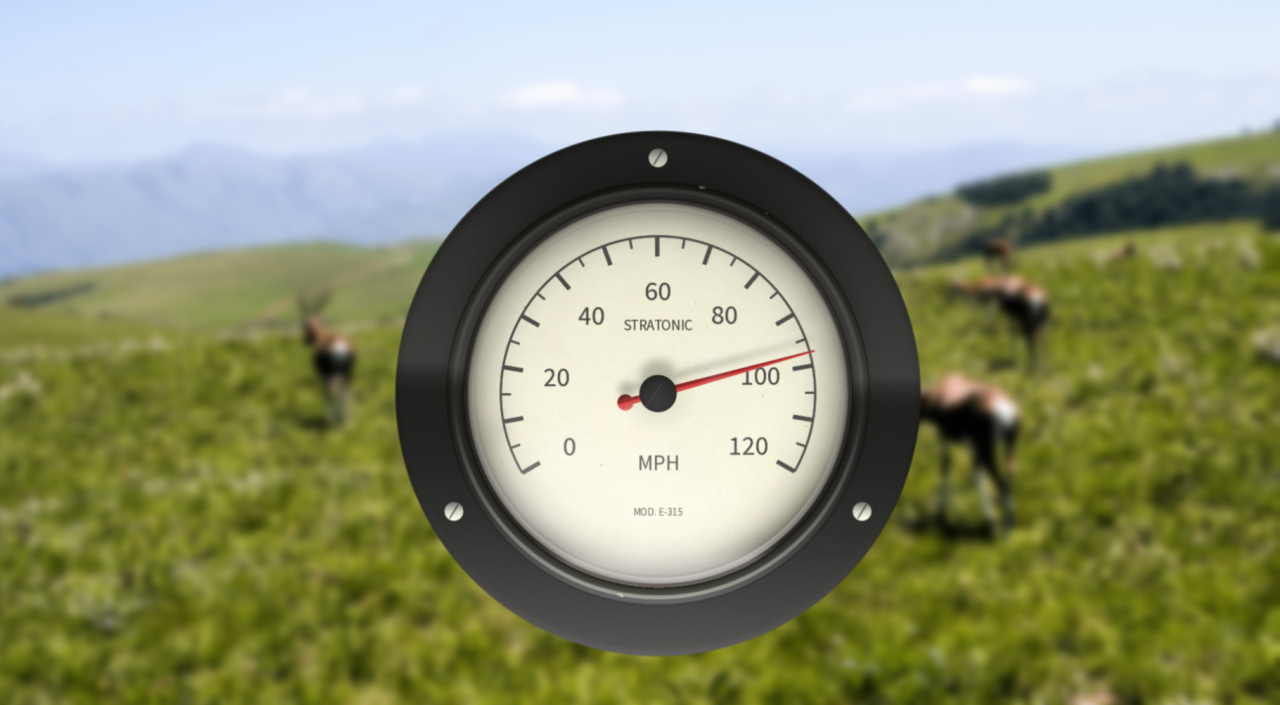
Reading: value=97.5 unit=mph
